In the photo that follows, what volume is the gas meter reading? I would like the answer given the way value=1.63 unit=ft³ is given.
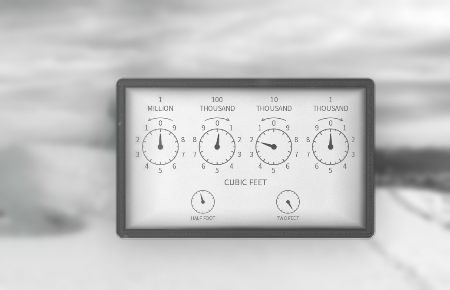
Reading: value=2000 unit=ft³
